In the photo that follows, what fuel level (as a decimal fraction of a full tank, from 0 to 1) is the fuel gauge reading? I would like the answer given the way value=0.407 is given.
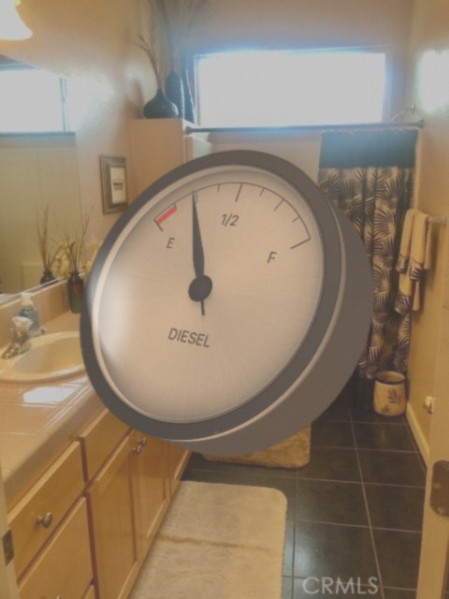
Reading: value=0.25
